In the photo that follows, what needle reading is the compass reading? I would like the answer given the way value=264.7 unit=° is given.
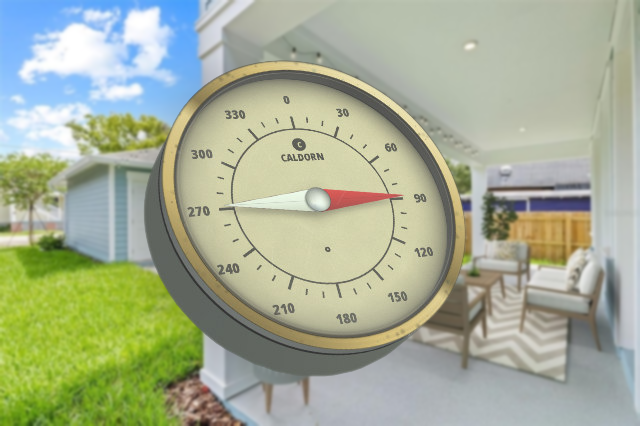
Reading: value=90 unit=°
